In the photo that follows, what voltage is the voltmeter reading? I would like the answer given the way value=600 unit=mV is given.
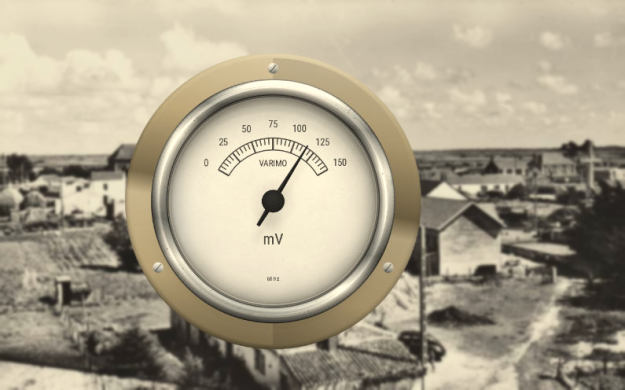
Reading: value=115 unit=mV
